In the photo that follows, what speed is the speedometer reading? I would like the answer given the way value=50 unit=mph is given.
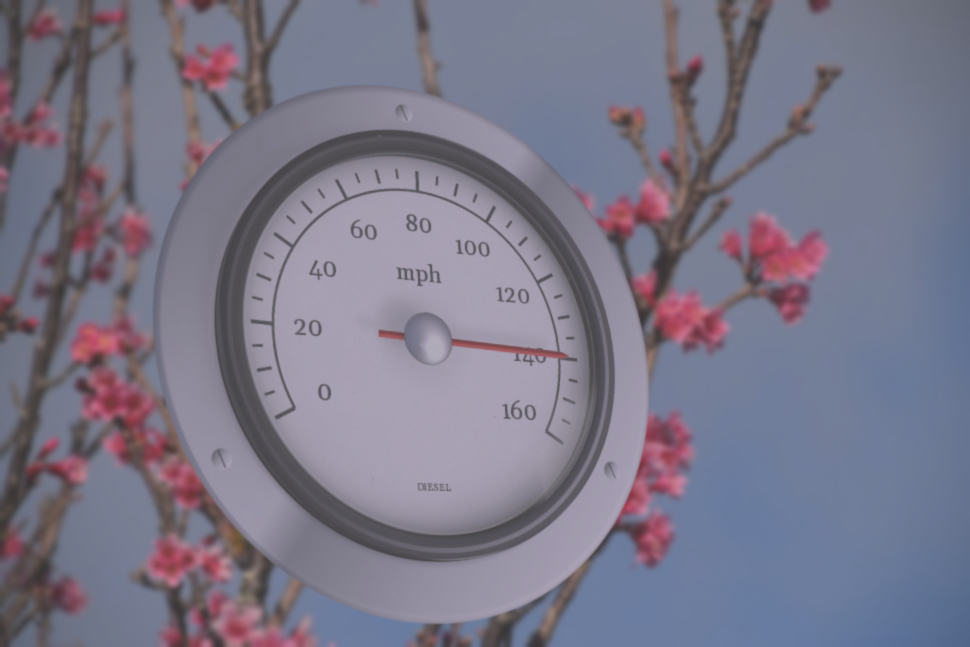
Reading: value=140 unit=mph
